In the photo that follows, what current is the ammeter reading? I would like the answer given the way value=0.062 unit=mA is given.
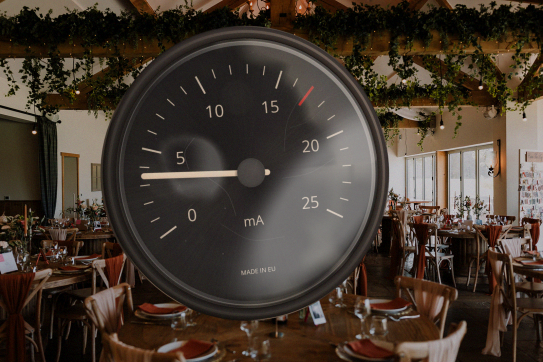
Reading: value=3.5 unit=mA
